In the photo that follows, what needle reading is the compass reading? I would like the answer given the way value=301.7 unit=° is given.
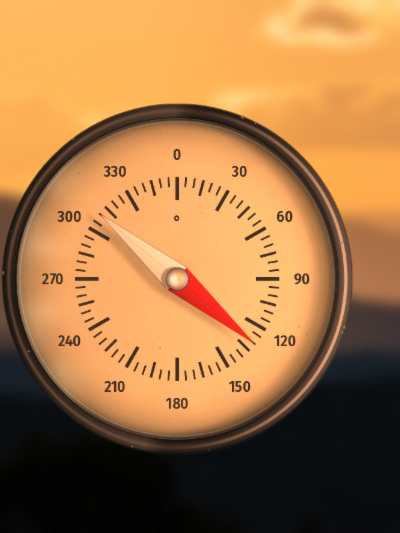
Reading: value=130 unit=°
